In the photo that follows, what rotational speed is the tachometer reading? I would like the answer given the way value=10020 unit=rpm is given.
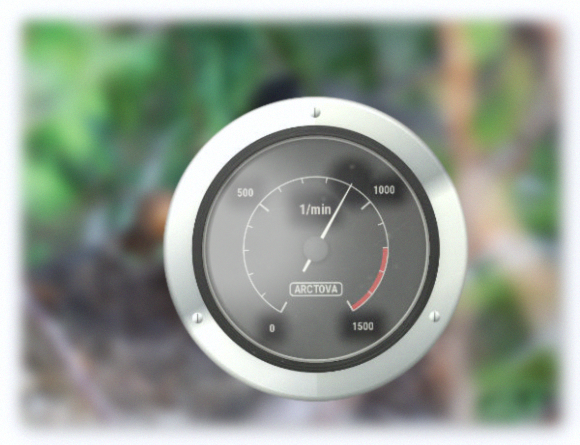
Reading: value=900 unit=rpm
